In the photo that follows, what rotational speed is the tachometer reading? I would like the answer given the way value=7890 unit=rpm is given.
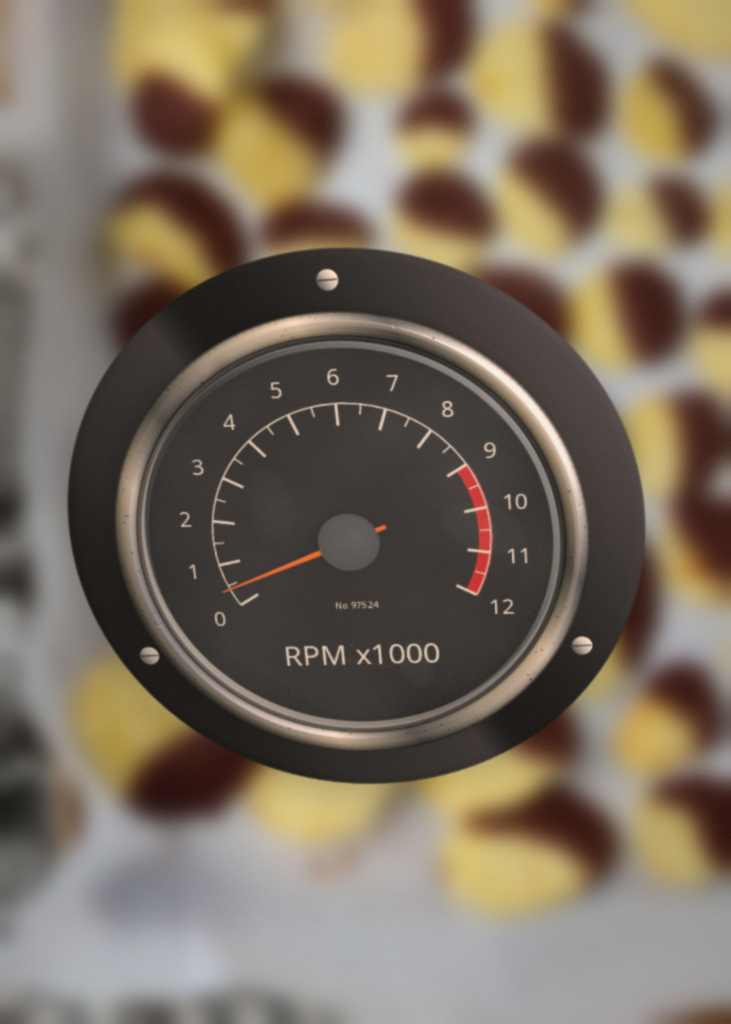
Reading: value=500 unit=rpm
